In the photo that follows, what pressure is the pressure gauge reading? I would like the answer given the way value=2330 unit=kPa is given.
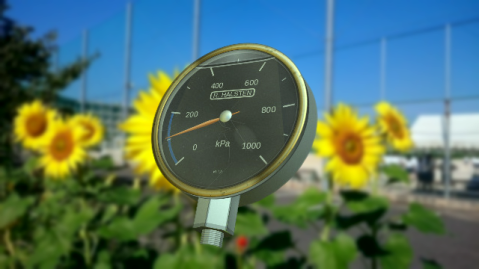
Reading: value=100 unit=kPa
